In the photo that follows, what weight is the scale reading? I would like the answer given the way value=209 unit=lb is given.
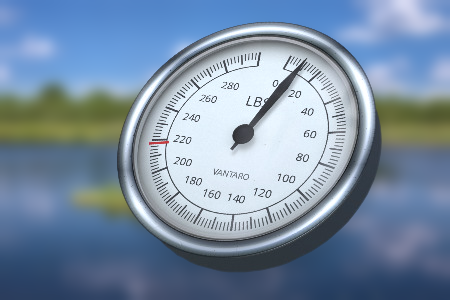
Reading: value=10 unit=lb
